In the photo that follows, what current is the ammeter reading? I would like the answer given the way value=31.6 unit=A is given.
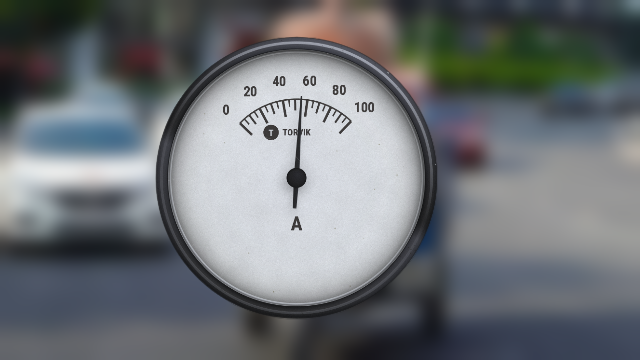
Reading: value=55 unit=A
